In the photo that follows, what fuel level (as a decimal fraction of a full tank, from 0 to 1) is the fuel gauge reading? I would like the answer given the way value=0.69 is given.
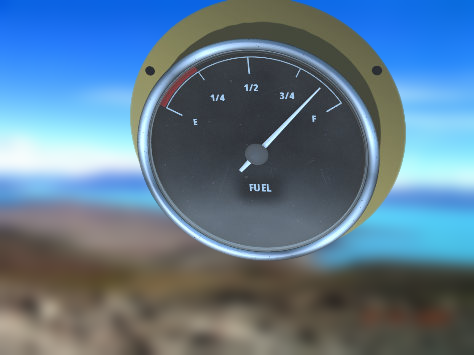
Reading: value=0.875
